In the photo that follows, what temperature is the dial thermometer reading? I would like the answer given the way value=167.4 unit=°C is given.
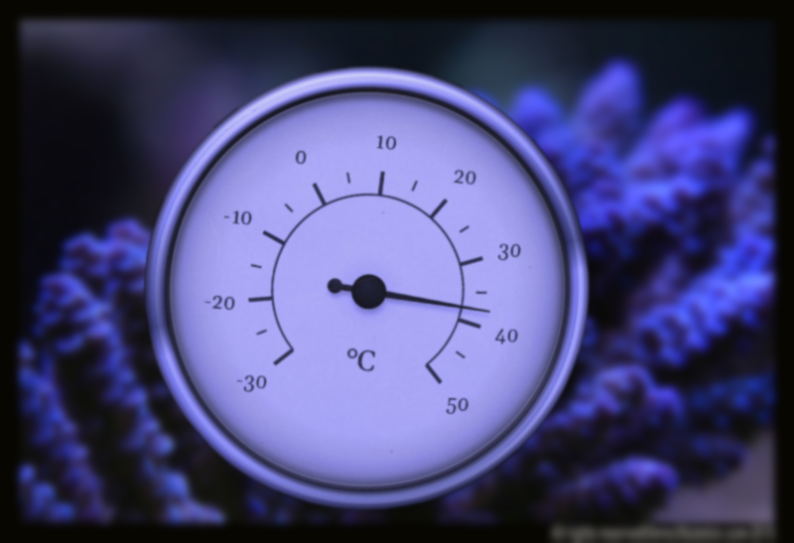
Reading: value=37.5 unit=°C
